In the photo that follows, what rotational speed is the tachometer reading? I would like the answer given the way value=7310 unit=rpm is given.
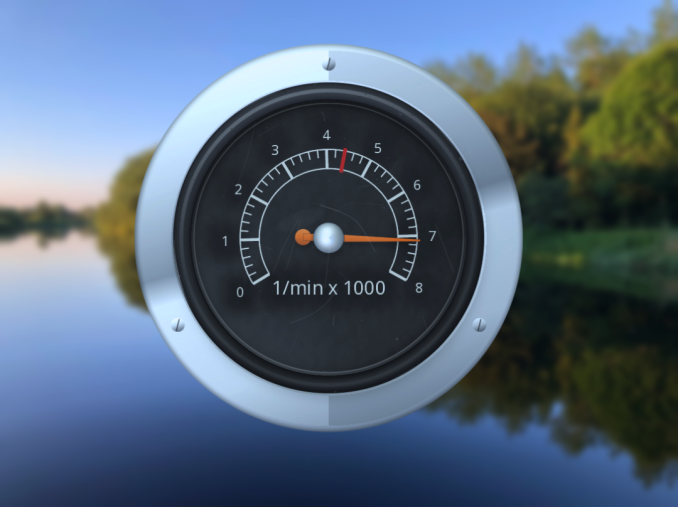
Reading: value=7100 unit=rpm
